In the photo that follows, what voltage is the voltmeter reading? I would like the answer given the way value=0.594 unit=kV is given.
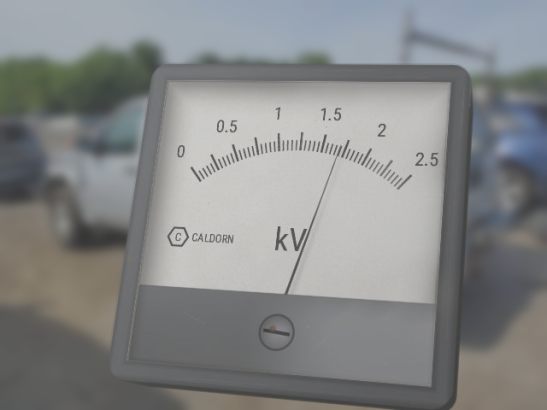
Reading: value=1.7 unit=kV
